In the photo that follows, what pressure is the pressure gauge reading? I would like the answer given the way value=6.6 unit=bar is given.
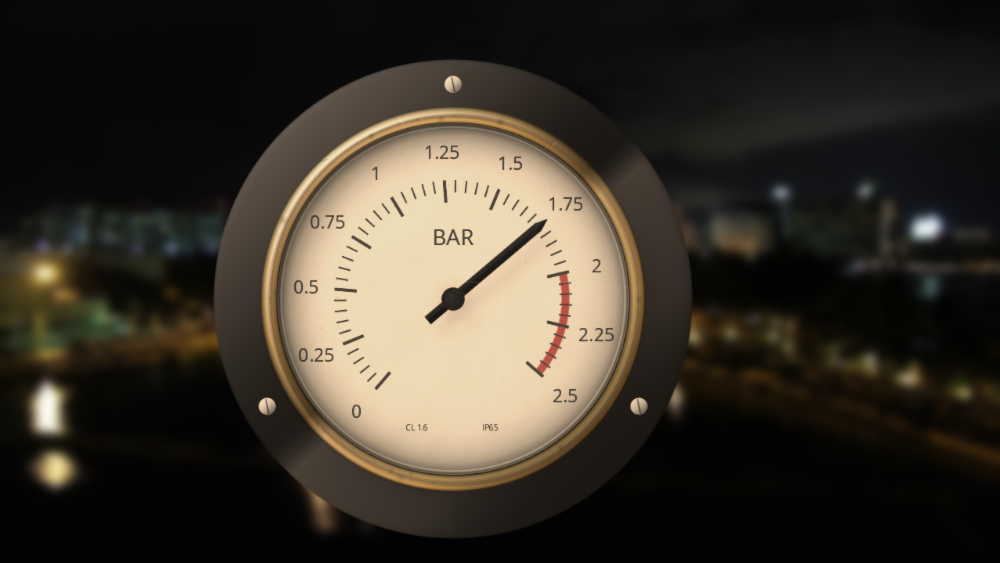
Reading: value=1.75 unit=bar
